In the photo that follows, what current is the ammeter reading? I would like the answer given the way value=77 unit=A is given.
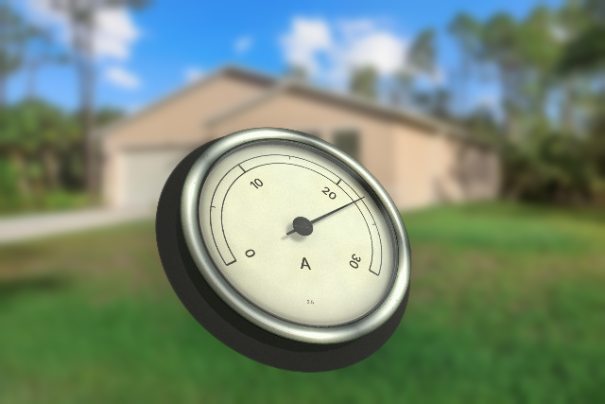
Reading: value=22.5 unit=A
